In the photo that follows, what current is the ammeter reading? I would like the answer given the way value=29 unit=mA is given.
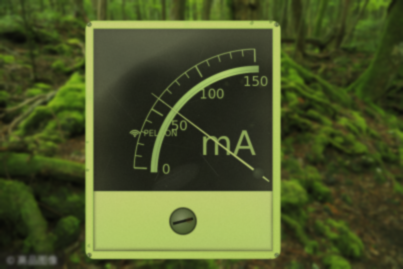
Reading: value=60 unit=mA
